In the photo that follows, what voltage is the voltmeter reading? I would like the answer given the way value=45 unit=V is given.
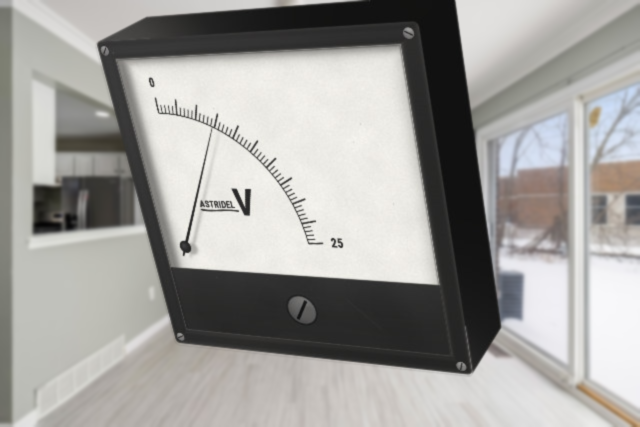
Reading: value=7.5 unit=V
